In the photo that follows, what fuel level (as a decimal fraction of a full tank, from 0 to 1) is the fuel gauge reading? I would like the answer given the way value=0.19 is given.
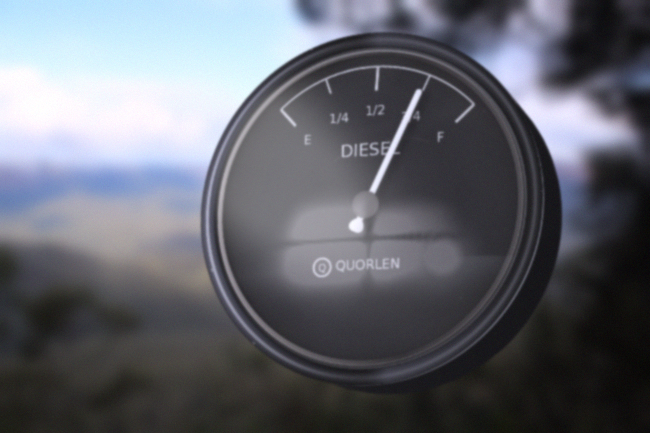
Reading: value=0.75
